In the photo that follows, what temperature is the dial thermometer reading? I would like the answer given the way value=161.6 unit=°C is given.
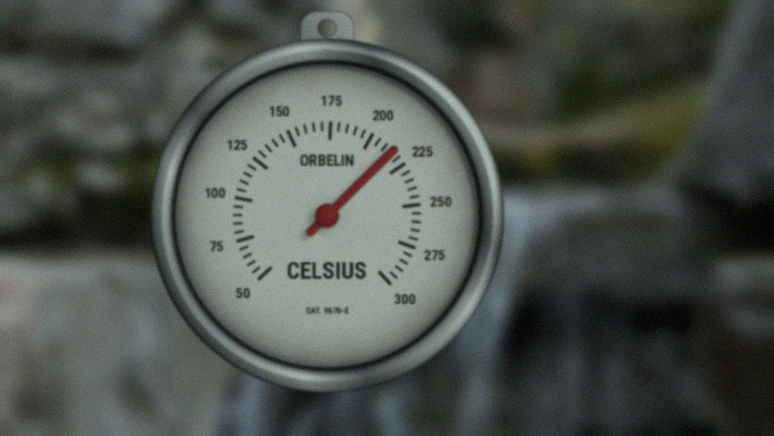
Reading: value=215 unit=°C
